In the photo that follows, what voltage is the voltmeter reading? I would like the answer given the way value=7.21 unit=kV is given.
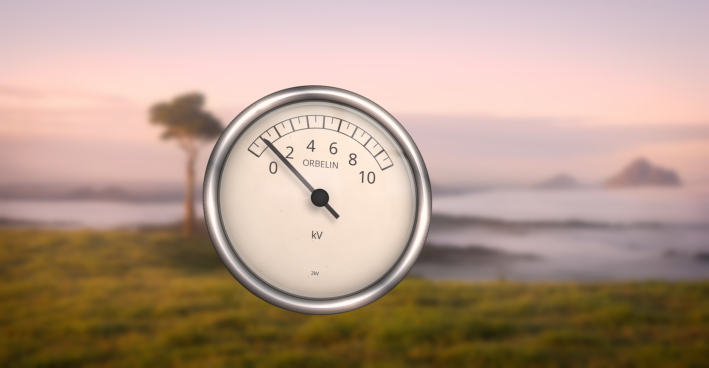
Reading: value=1 unit=kV
